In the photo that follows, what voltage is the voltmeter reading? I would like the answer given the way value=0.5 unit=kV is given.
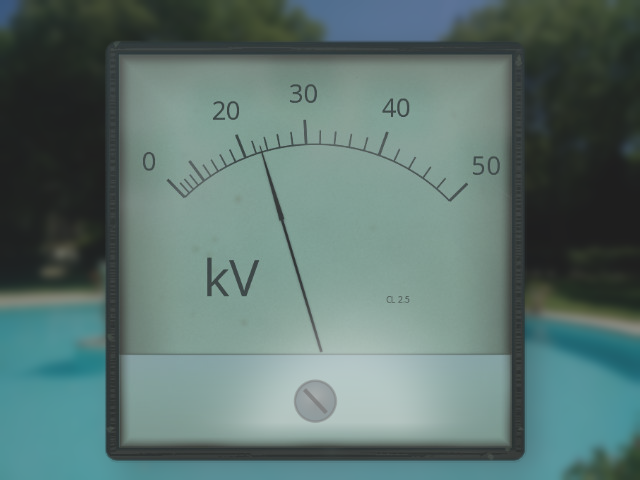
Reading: value=23 unit=kV
